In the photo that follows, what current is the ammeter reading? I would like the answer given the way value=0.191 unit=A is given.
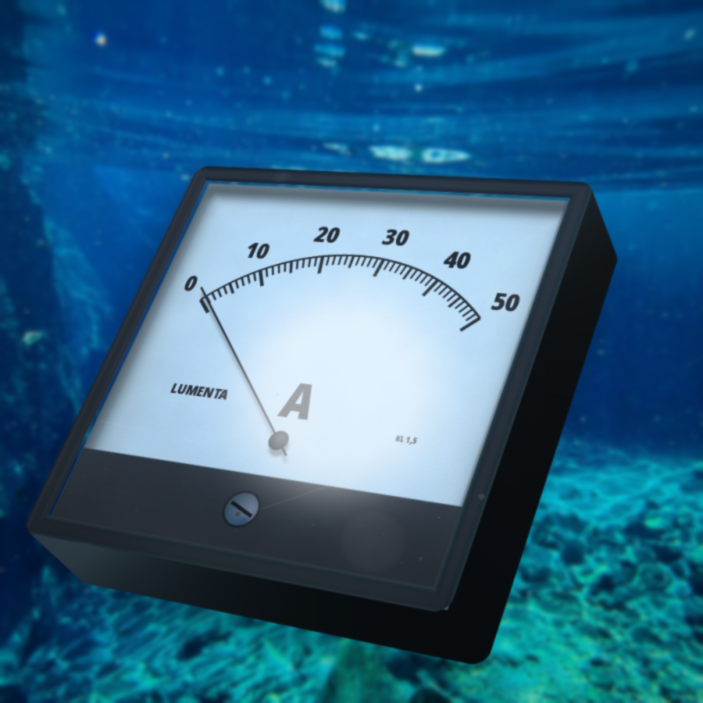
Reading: value=1 unit=A
